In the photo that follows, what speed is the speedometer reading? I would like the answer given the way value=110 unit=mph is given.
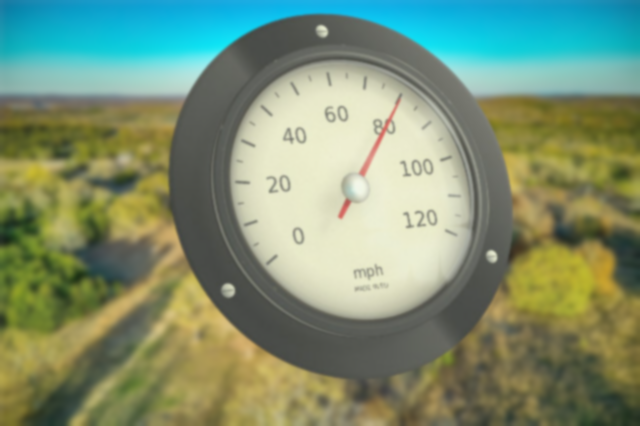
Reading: value=80 unit=mph
